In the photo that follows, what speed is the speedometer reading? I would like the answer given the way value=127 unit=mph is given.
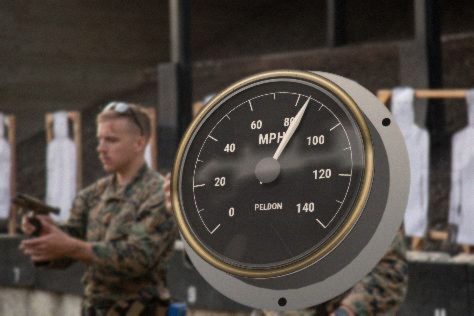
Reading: value=85 unit=mph
